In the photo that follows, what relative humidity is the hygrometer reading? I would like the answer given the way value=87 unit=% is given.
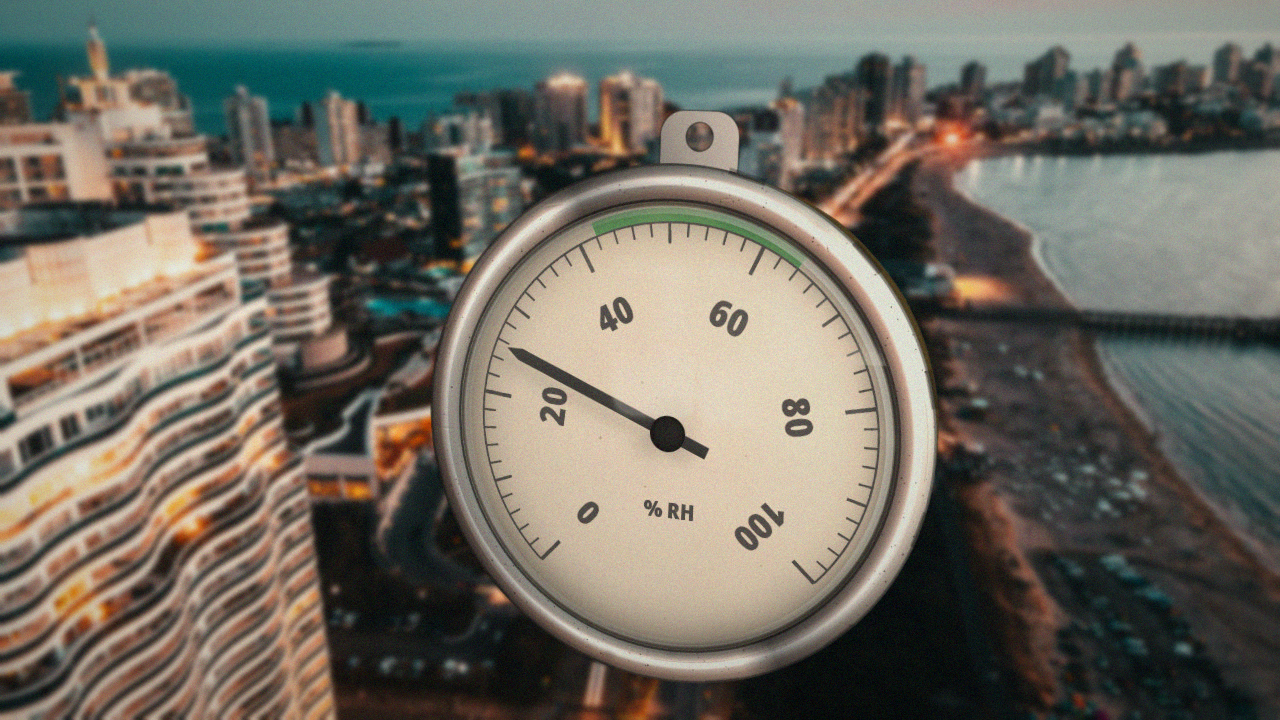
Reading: value=26 unit=%
